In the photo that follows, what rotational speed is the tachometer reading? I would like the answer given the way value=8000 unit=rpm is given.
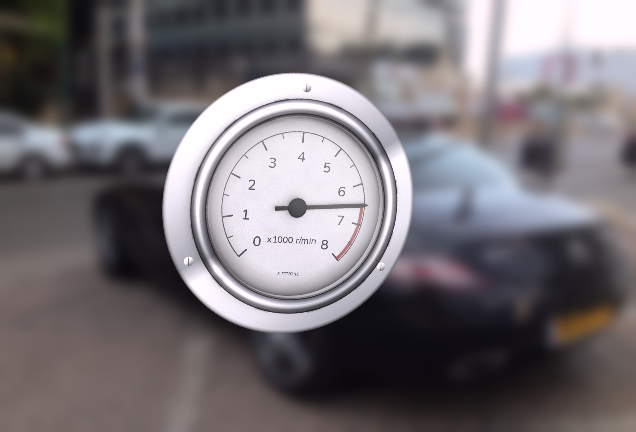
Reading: value=6500 unit=rpm
